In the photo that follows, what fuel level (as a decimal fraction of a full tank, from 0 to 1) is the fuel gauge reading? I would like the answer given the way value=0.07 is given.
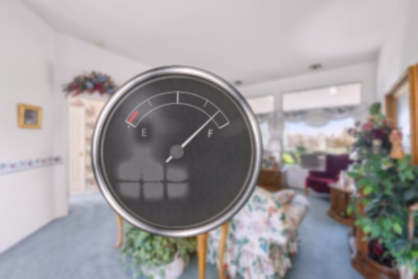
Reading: value=0.875
